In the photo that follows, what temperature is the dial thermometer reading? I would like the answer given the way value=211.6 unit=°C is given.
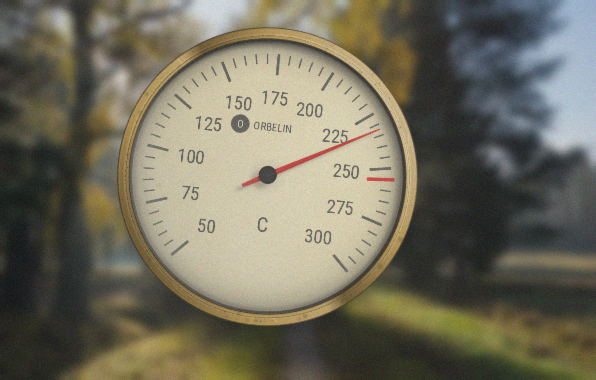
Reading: value=232.5 unit=°C
